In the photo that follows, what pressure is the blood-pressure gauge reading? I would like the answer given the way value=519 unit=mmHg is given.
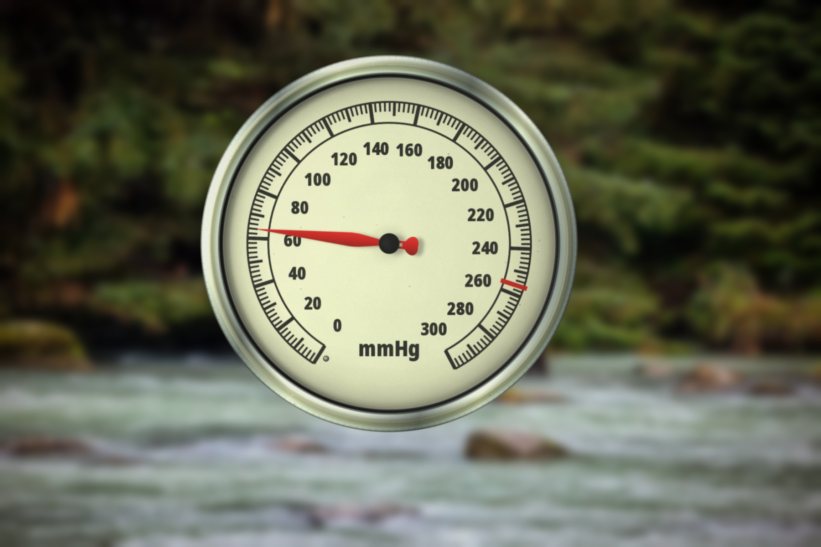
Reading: value=64 unit=mmHg
